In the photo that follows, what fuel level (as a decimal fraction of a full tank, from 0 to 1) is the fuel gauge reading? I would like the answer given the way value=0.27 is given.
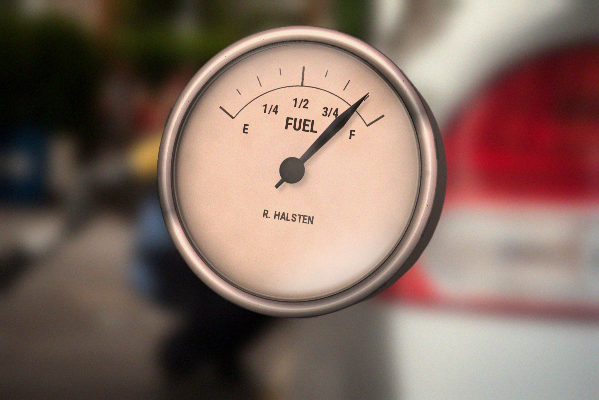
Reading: value=0.875
